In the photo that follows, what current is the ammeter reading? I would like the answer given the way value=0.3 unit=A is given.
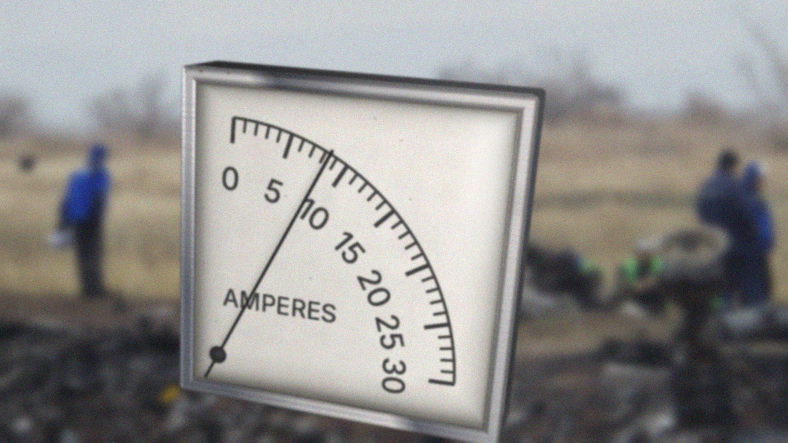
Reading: value=8.5 unit=A
